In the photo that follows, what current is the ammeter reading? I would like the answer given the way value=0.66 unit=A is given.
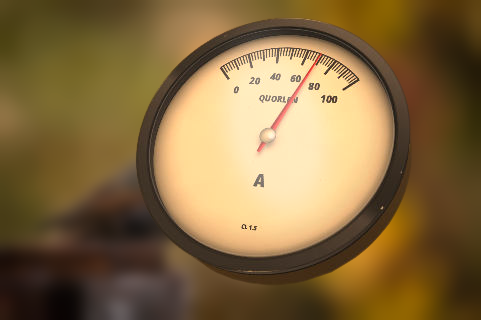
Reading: value=70 unit=A
